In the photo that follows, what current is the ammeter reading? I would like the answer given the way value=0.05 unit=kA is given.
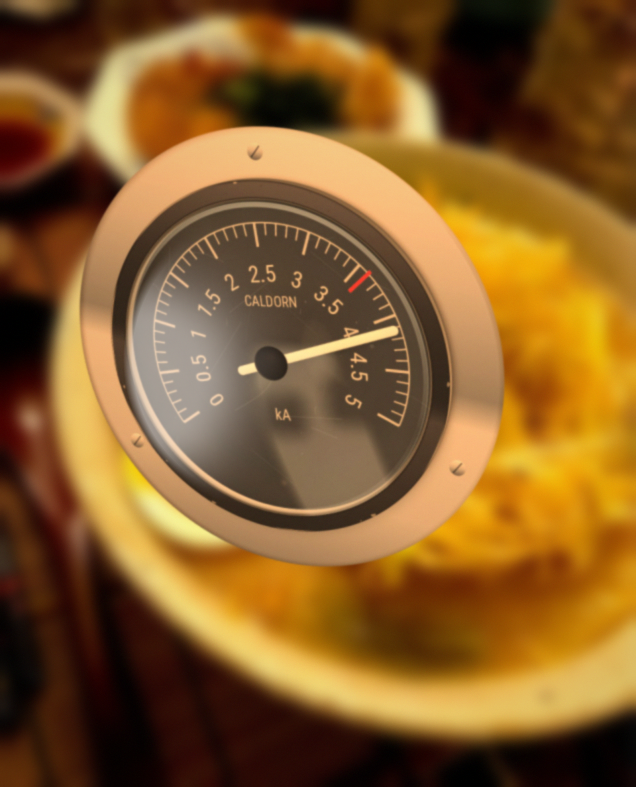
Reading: value=4.1 unit=kA
